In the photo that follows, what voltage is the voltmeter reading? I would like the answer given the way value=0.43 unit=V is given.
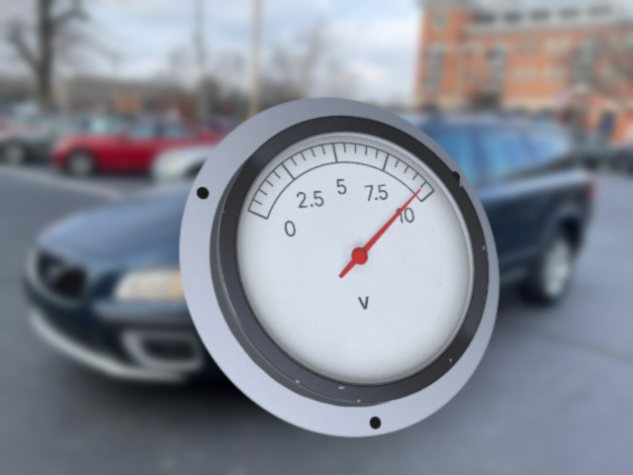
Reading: value=9.5 unit=V
